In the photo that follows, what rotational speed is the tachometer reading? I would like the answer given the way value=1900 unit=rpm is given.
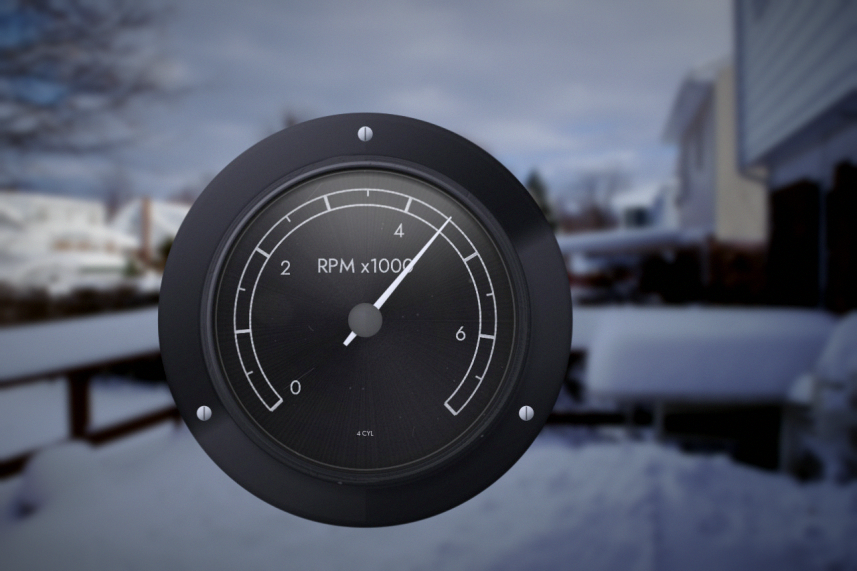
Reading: value=4500 unit=rpm
